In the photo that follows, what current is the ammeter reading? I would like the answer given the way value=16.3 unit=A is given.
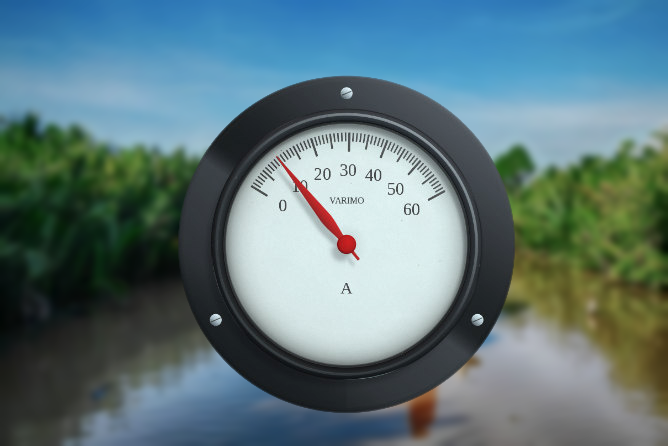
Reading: value=10 unit=A
